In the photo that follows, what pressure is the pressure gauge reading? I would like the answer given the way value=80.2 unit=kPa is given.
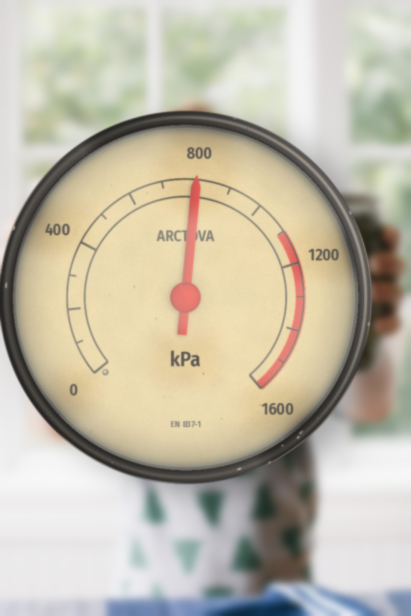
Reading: value=800 unit=kPa
